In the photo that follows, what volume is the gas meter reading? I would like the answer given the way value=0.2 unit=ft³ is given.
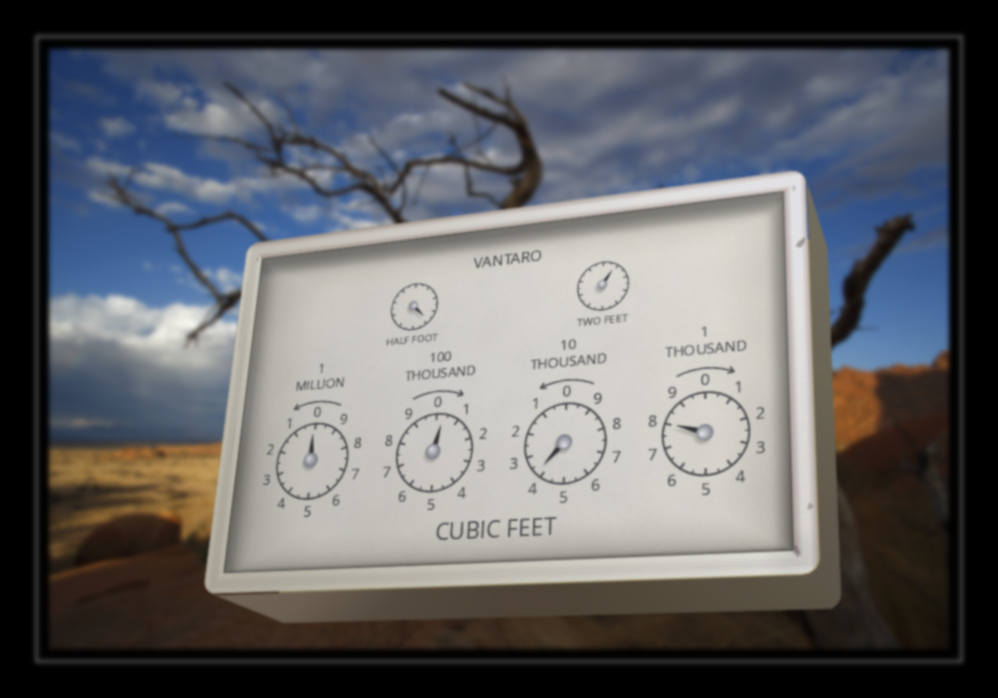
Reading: value=3800 unit=ft³
